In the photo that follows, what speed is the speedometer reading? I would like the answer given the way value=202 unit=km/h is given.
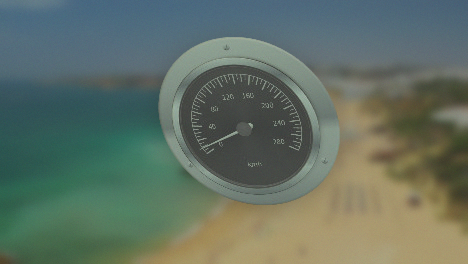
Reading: value=10 unit=km/h
